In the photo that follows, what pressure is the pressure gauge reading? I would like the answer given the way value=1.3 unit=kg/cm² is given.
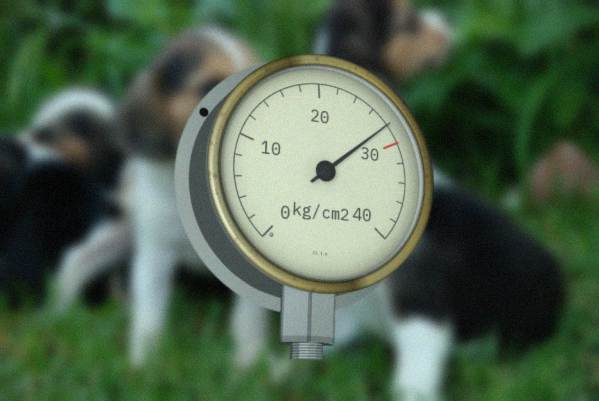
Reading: value=28 unit=kg/cm²
